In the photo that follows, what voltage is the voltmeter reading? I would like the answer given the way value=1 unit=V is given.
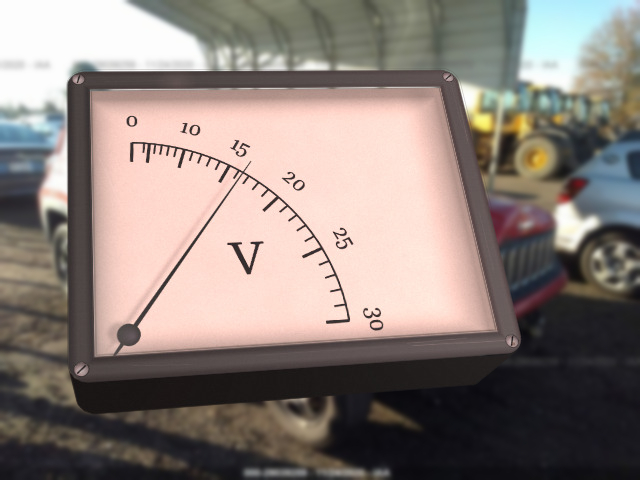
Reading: value=16.5 unit=V
